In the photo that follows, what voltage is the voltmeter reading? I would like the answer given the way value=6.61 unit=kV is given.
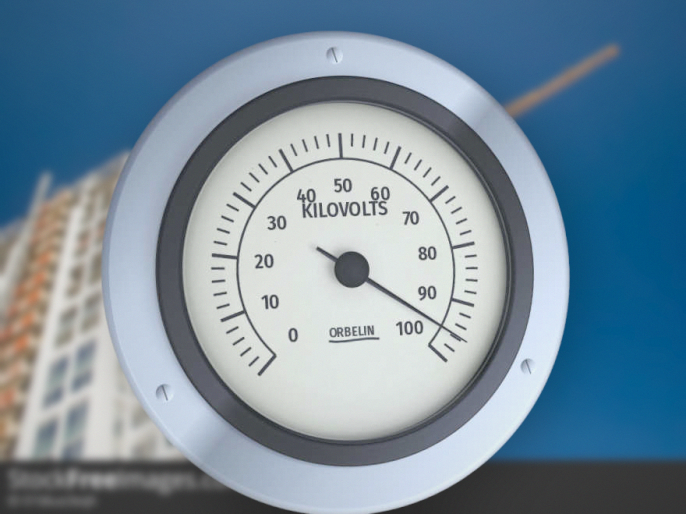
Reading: value=96 unit=kV
